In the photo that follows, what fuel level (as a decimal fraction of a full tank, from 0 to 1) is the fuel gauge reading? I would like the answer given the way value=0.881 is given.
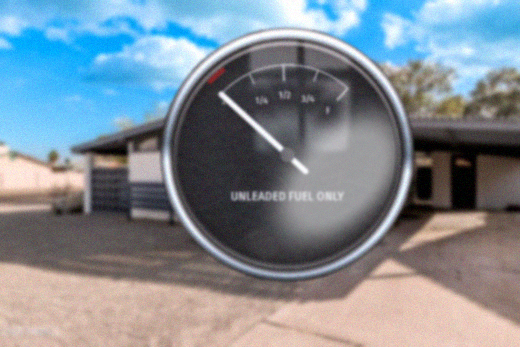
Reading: value=0
